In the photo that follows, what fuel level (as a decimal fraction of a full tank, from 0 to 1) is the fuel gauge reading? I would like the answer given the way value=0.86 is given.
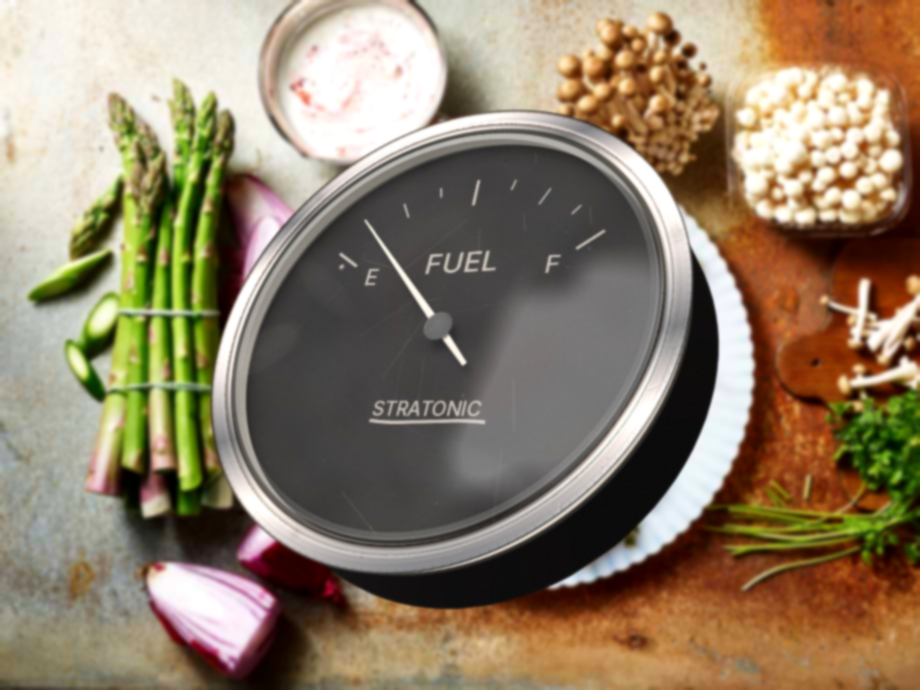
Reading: value=0.125
